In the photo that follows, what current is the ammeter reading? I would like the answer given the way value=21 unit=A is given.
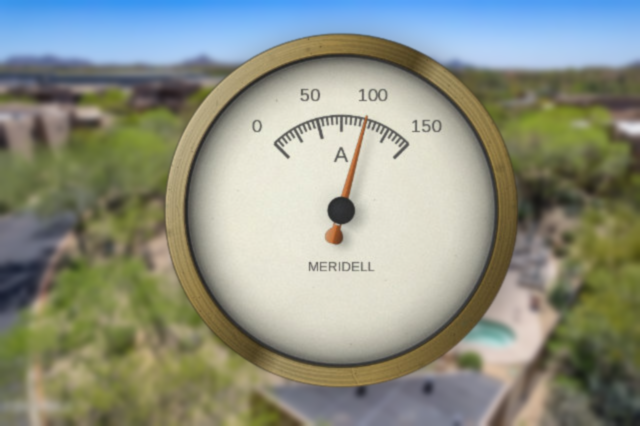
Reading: value=100 unit=A
